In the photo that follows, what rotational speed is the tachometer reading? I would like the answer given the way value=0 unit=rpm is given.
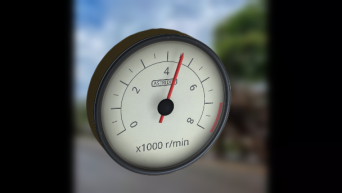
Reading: value=4500 unit=rpm
